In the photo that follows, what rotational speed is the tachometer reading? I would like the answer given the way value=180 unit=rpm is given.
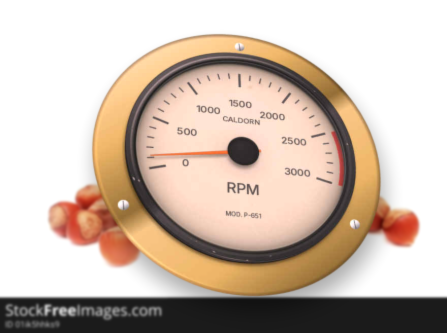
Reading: value=100 unit=rpm
